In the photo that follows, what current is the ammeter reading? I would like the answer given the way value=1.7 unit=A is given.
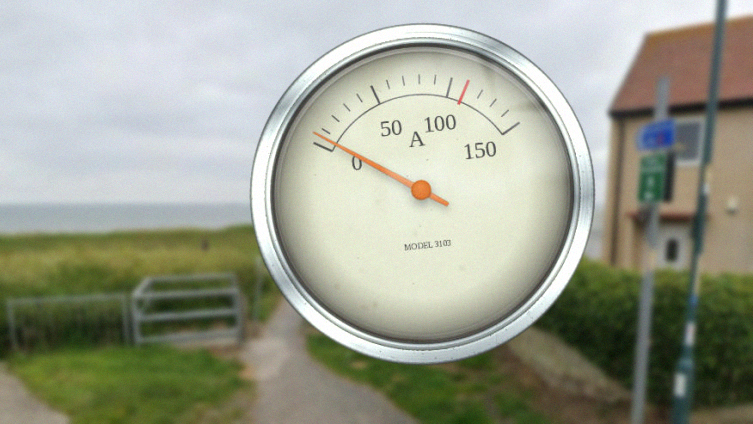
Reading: value=5 unit=A
